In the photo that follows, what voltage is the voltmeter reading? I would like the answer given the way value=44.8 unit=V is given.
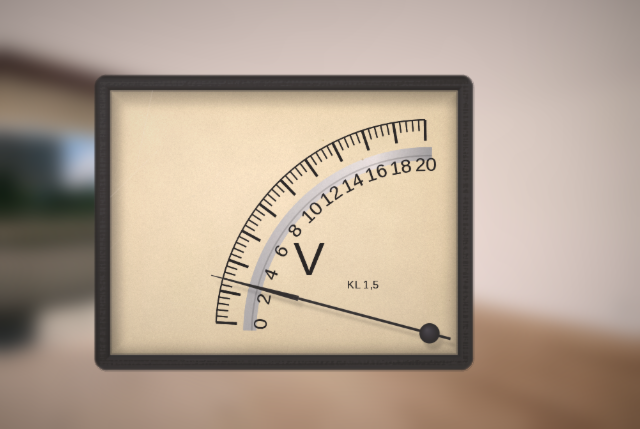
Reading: value=2.8 unit=V
